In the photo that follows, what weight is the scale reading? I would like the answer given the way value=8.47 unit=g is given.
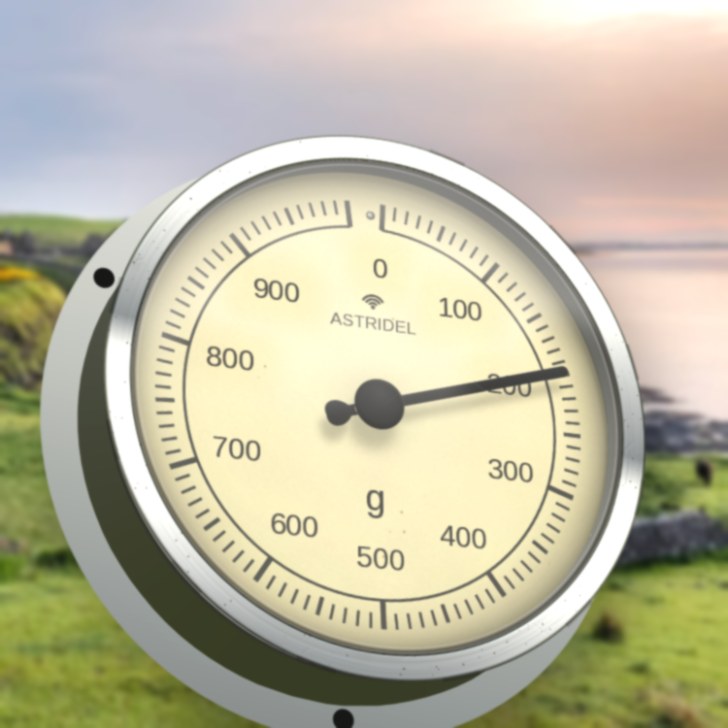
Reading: value=200 unit=g
